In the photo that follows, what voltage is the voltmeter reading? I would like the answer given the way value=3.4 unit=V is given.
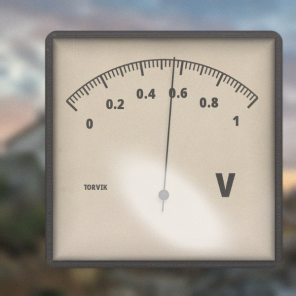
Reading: value=0.56 unit=V
